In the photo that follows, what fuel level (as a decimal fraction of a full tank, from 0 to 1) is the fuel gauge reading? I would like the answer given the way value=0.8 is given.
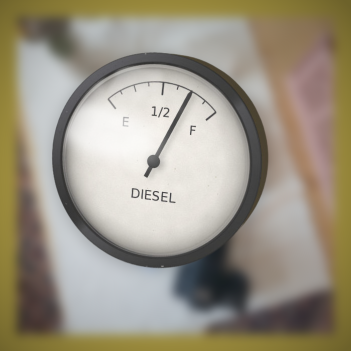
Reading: value=0.75
